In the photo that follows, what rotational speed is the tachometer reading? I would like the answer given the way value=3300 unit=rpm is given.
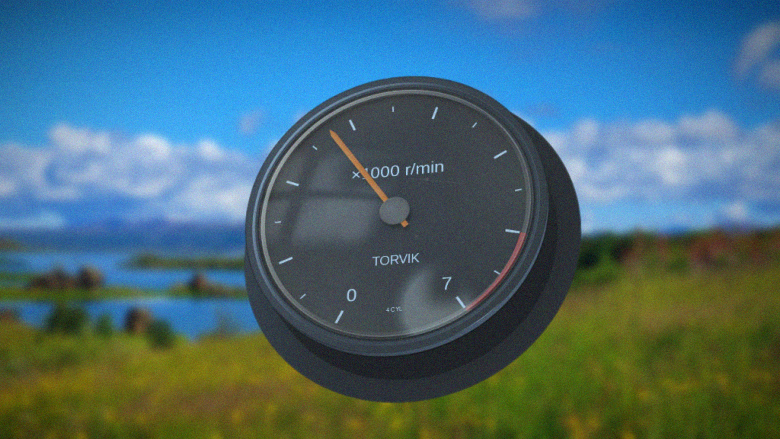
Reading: value=2750 unit=rpm
